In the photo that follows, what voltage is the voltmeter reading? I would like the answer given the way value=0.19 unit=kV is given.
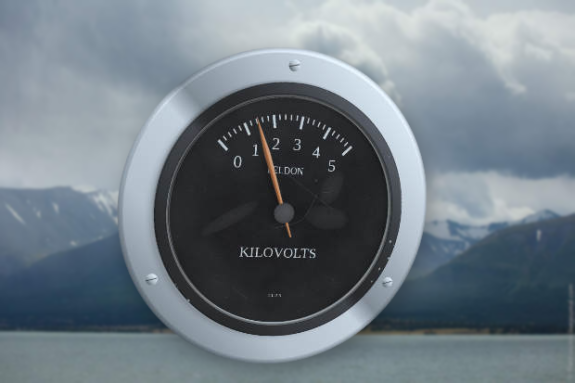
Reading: value=1.4 unit=kV
